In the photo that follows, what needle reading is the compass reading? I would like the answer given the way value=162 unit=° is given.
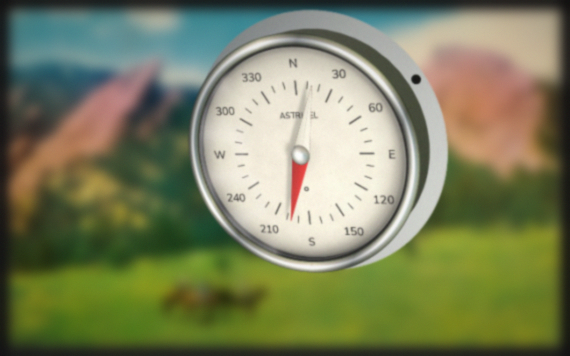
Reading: value=195 unit=°
